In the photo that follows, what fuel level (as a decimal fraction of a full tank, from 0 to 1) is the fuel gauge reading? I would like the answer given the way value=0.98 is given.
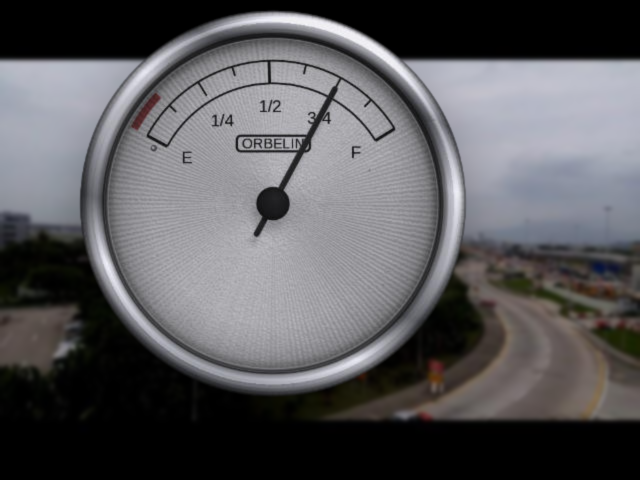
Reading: value=0.75
